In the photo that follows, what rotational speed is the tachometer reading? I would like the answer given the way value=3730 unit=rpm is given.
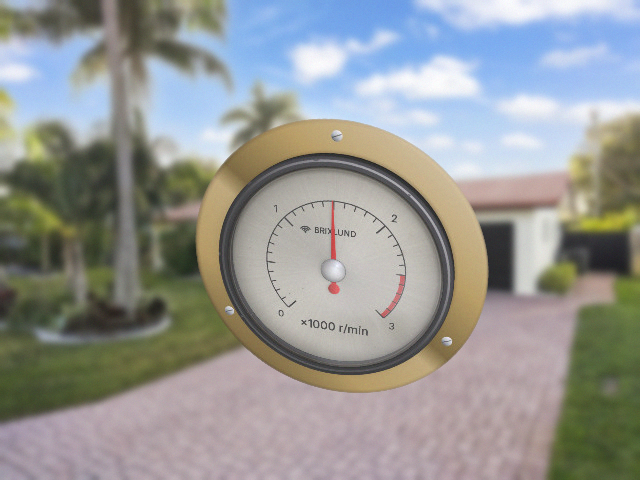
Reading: value=1500 unit=rpm
